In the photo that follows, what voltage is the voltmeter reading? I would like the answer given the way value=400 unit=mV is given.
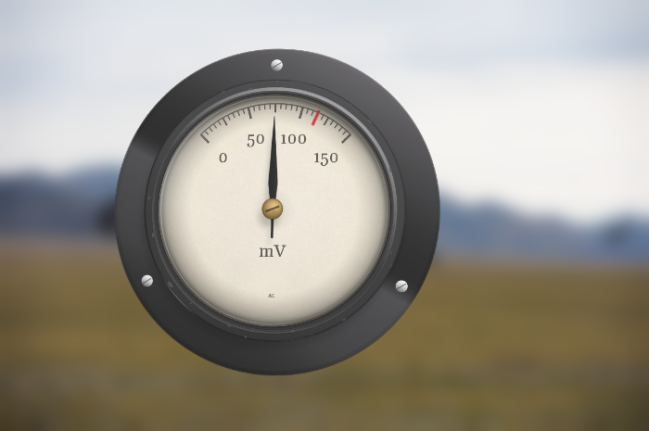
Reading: value=75 unit=mV
